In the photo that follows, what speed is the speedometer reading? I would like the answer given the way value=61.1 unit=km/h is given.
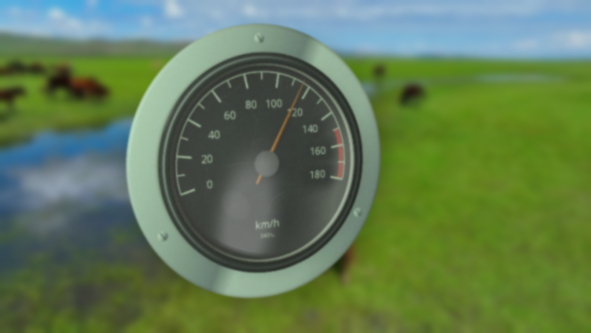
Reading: value=115 unit=km/h
